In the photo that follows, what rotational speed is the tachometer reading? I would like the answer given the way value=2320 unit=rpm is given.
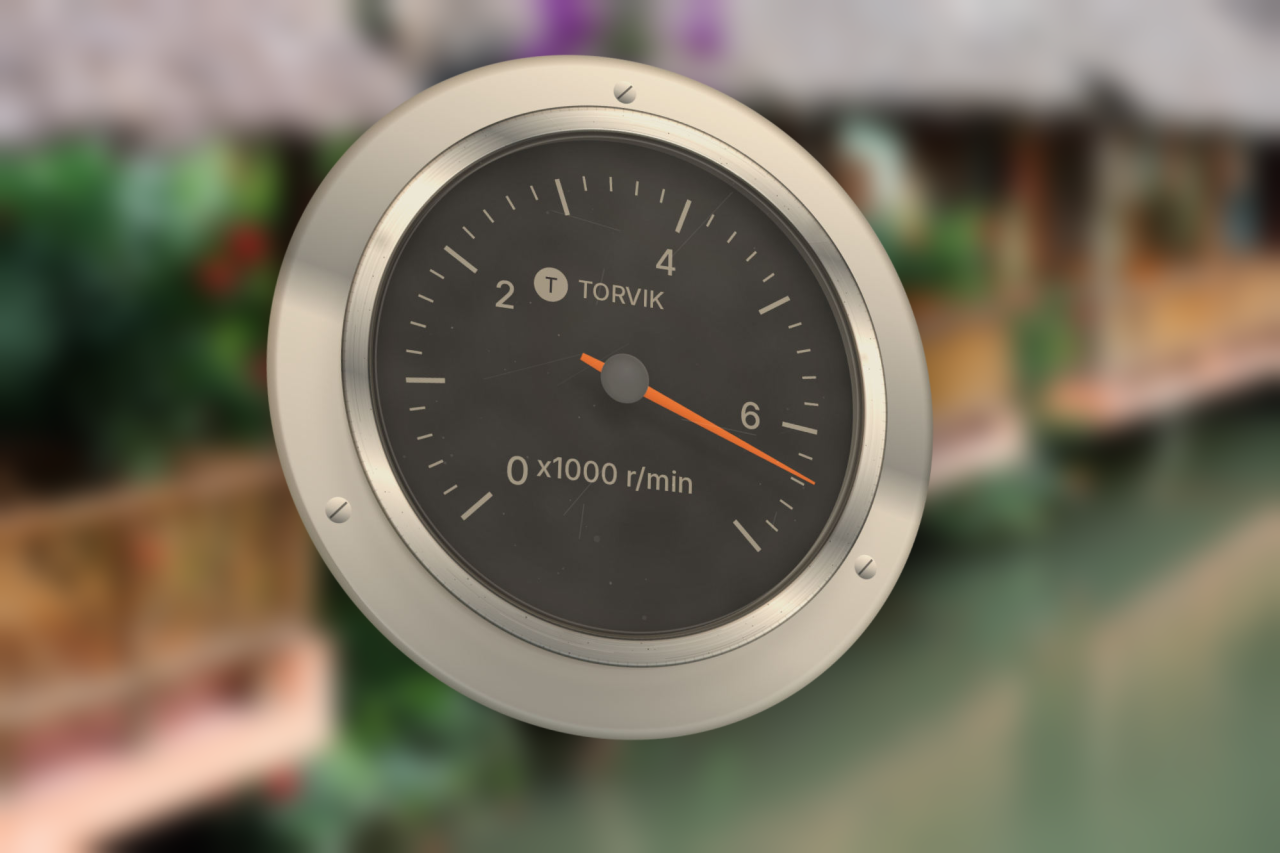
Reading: value=6400 unit=rpm
